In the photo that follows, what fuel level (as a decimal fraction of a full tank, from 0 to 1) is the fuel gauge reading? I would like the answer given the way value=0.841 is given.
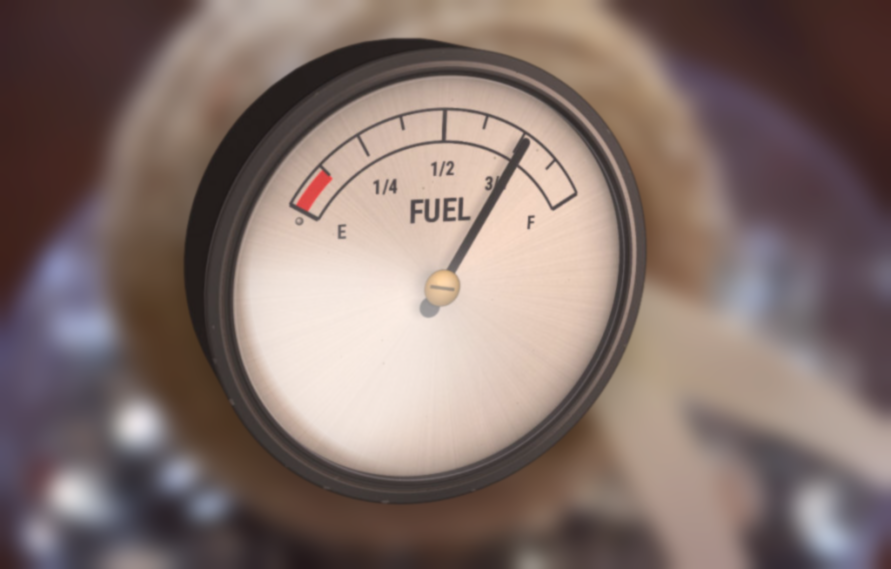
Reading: value=0.75
